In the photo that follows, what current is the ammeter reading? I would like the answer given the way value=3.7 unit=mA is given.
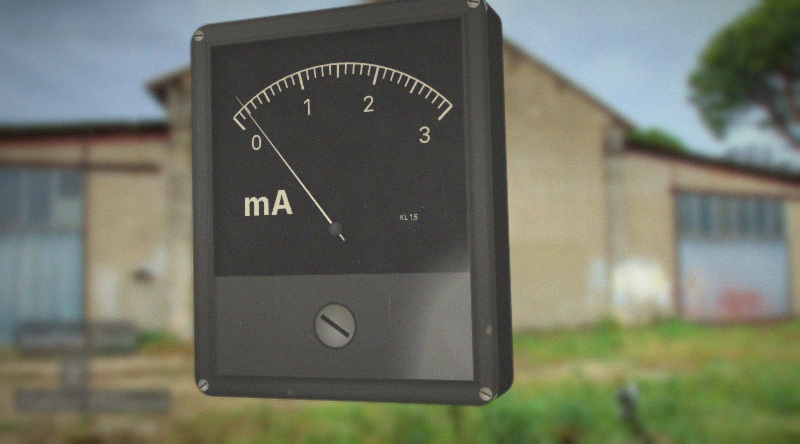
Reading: value=0.2 unit=mA
